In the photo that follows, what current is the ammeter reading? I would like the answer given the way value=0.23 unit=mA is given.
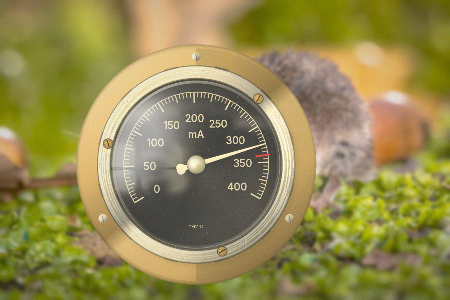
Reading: value=325 unit=mA
